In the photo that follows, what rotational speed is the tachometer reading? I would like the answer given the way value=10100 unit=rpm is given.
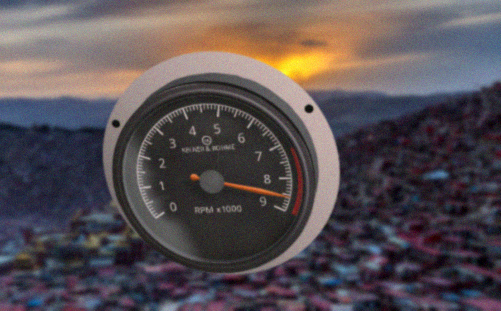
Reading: value=8500 unit=rpm
